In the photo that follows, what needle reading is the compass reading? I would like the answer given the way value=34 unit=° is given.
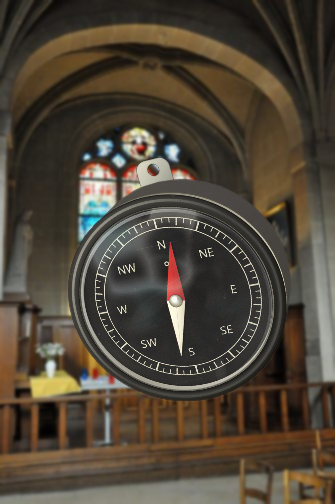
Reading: value=10 unit=°
